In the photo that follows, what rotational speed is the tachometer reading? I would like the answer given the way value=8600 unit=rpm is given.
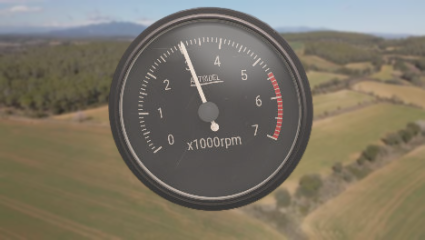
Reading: value=3100 unit=rpm
